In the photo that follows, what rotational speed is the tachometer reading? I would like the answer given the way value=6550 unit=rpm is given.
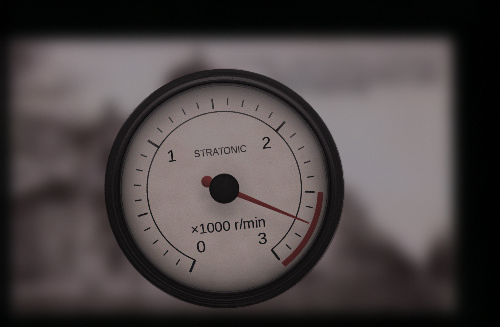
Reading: value=2700 unit=rpm
